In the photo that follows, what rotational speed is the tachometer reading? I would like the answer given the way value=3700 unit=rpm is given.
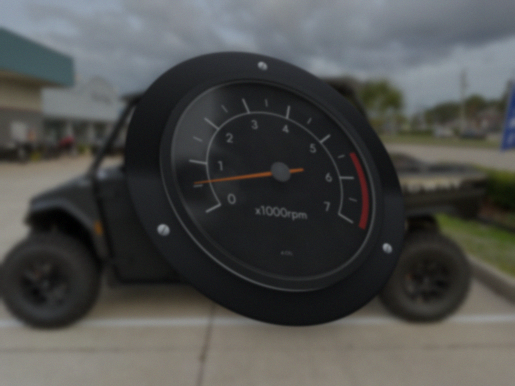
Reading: value=500 unit=rpm
